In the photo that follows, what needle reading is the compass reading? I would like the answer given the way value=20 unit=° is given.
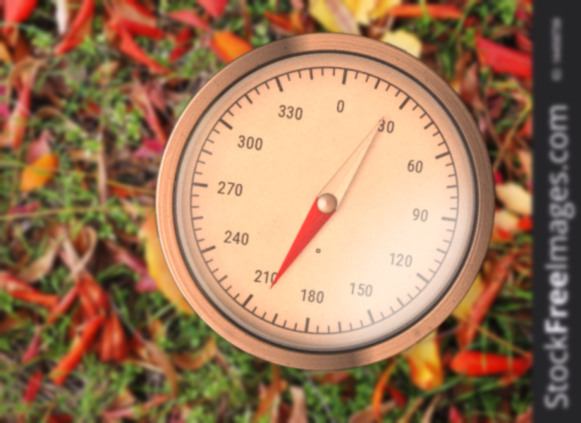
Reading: value=205 unit=°
